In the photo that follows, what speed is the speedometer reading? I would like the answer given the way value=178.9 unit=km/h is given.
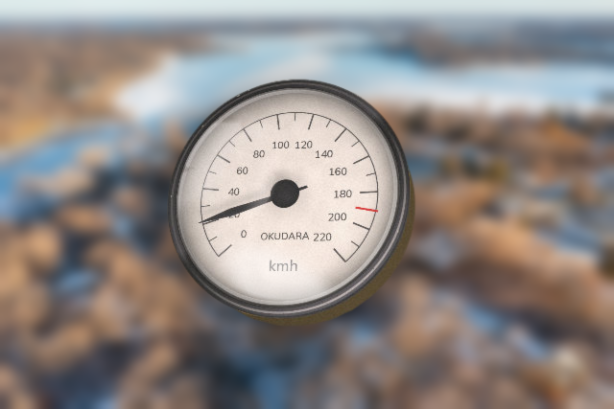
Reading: value=20 unit=km/h
